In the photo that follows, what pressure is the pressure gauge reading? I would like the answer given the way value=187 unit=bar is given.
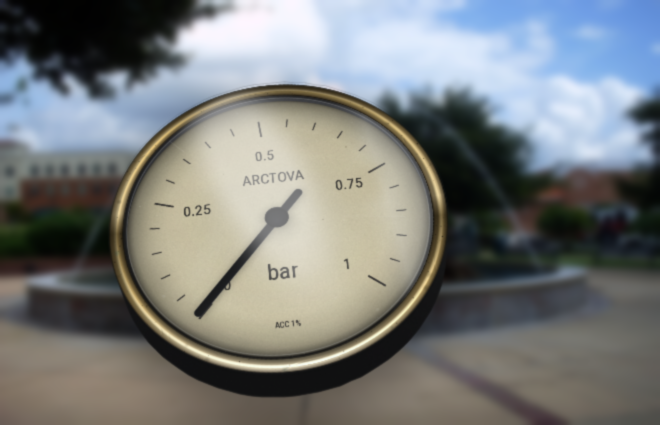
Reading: value=0 unit=bar
